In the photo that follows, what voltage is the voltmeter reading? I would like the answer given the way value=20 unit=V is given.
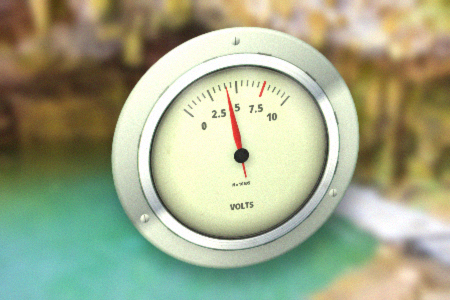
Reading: value=4 unit=V
